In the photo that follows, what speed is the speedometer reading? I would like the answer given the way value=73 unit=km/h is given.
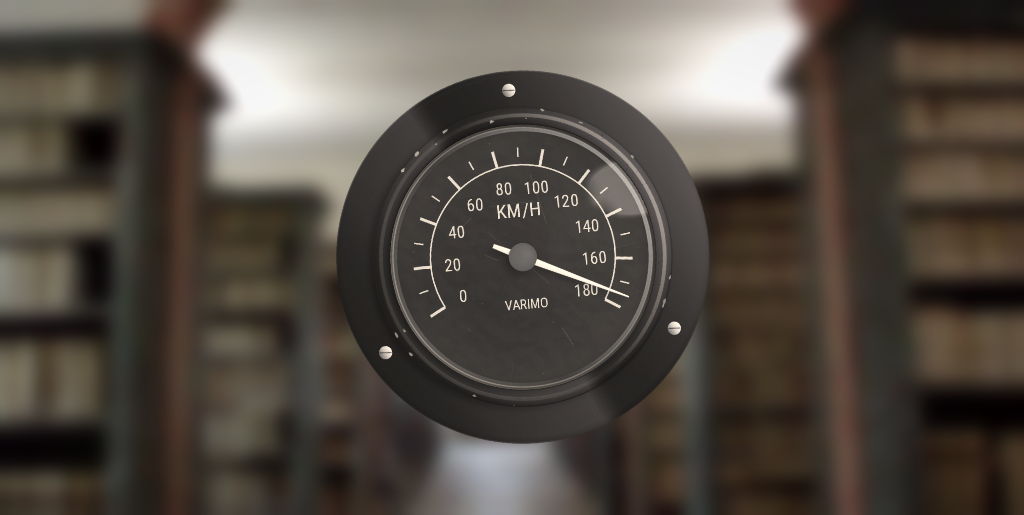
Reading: value=175 unit=km/h
